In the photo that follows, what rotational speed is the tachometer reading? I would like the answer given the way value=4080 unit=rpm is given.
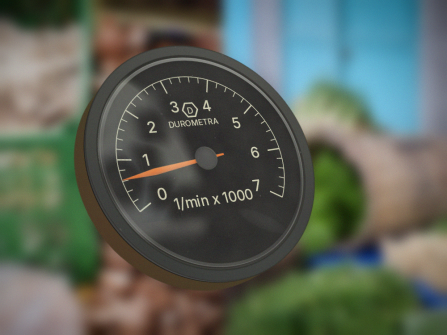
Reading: value=600 unit=rpm
